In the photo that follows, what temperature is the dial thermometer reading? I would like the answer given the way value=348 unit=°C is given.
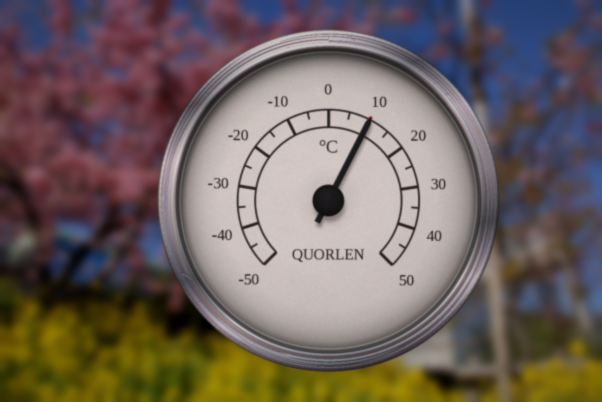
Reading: value=10 unit=°C
